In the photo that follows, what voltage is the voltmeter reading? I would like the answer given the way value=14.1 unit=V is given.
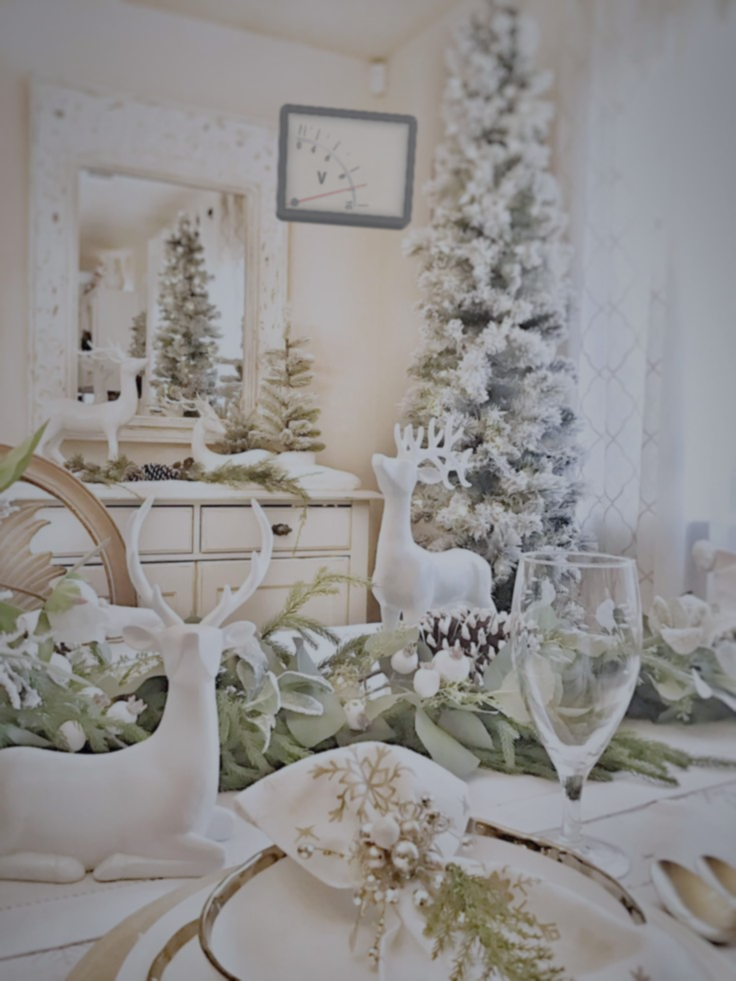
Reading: value=9 unit=V
